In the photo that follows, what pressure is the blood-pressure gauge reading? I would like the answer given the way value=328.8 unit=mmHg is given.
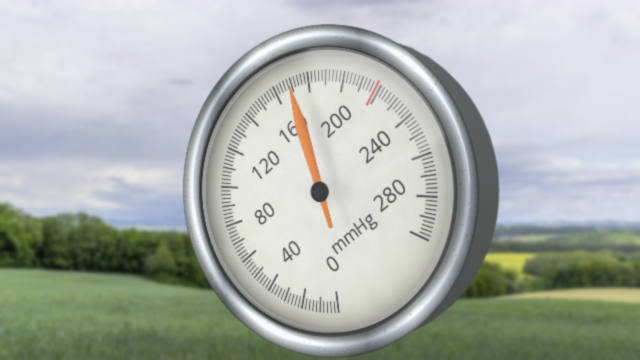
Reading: value=170 unit=mmHg
